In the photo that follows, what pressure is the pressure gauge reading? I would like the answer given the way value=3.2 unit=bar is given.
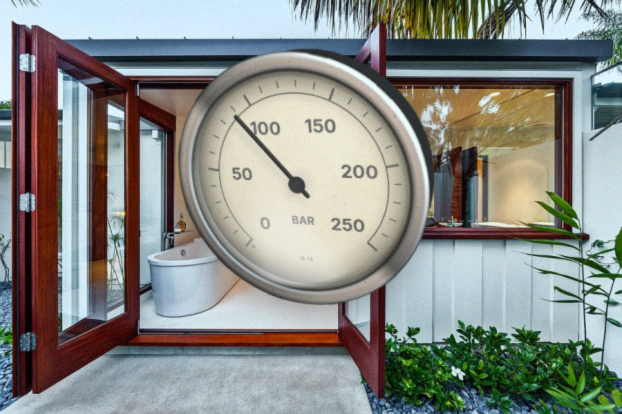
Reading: value=90 unit=bar
